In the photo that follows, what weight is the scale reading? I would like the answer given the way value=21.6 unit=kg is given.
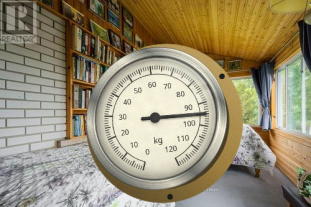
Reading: value=95 unit=kg
